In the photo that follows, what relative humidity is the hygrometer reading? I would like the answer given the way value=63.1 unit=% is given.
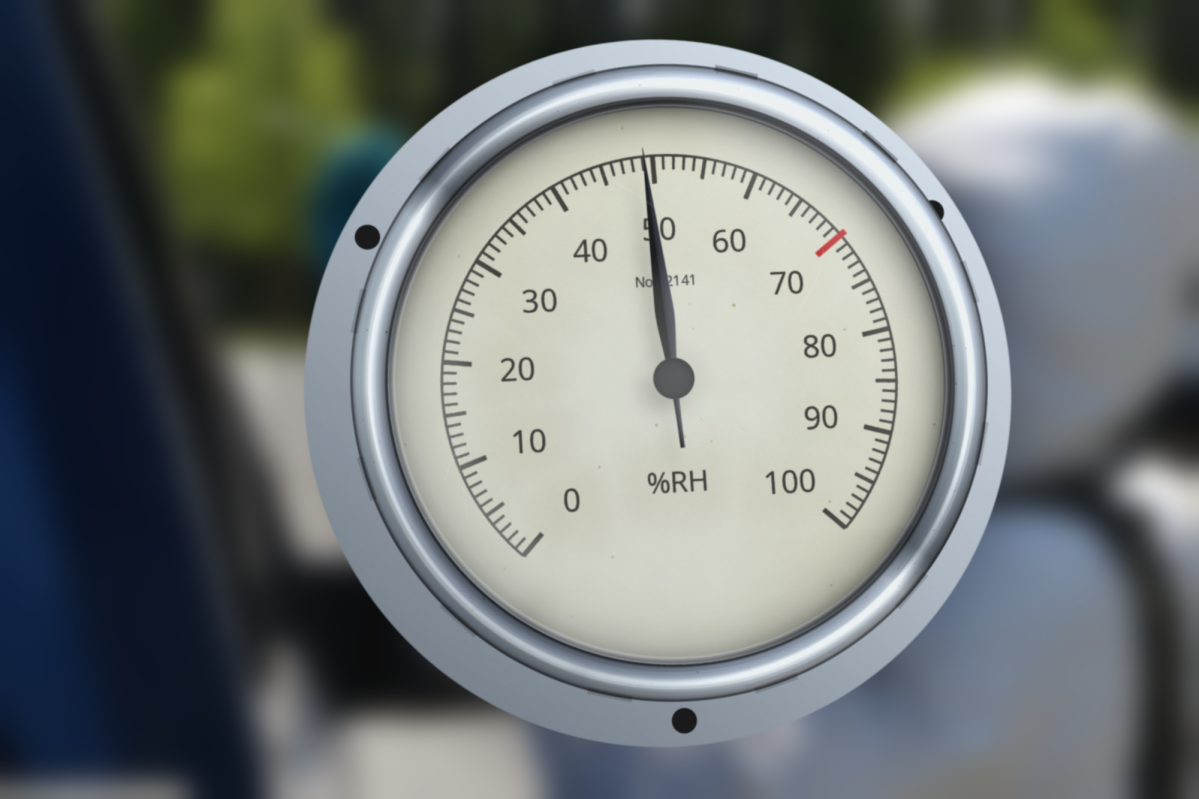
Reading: value=49 unit=%
